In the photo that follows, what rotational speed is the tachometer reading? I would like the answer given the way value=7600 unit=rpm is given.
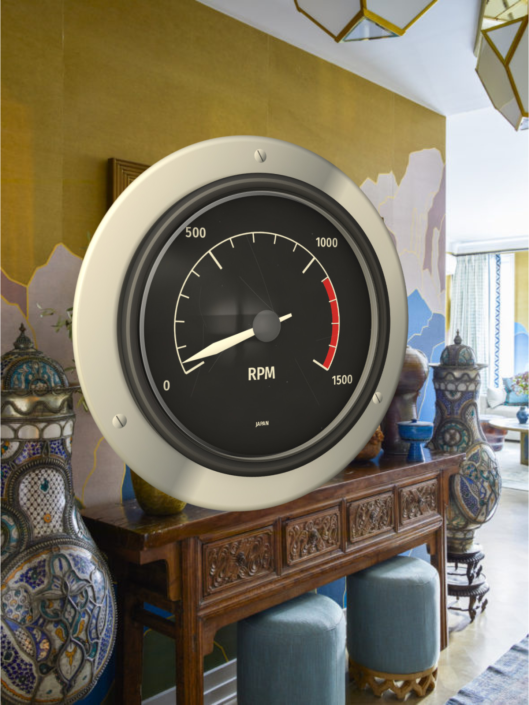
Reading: value=50 unit=rpm
